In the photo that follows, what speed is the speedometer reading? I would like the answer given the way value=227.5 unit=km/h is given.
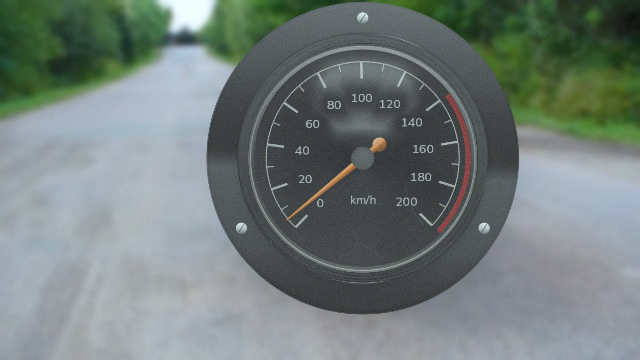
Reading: value=5 unit=km/h
